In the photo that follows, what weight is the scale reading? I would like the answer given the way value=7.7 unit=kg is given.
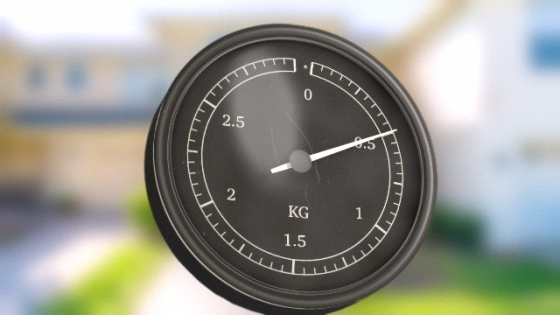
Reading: value=0.5 unit=kg
